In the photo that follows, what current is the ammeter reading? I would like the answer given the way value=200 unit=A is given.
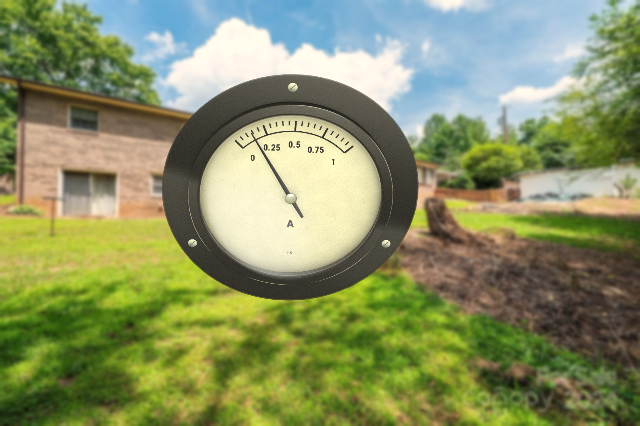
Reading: value=0.15 unit=A
